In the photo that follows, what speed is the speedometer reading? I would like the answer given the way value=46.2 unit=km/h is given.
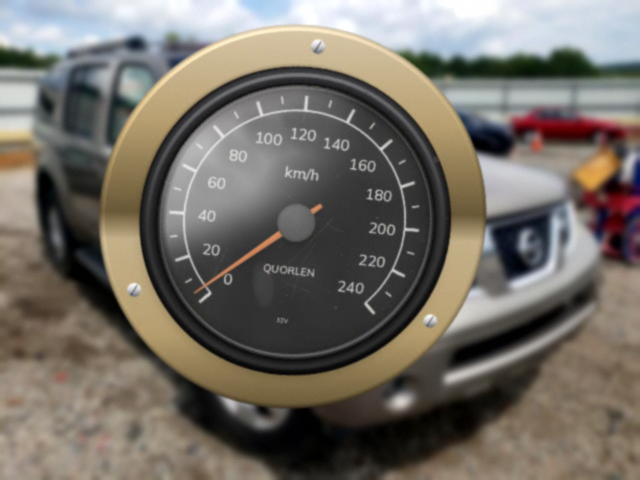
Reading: value=5 unit=km/h
